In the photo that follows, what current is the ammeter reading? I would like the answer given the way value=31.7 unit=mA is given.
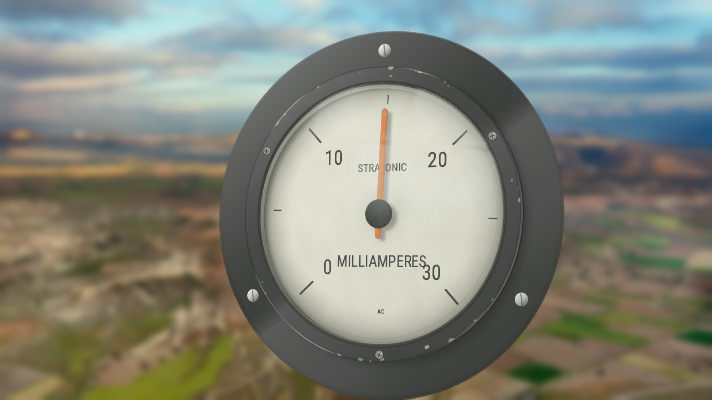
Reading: value=15 unit=mA
